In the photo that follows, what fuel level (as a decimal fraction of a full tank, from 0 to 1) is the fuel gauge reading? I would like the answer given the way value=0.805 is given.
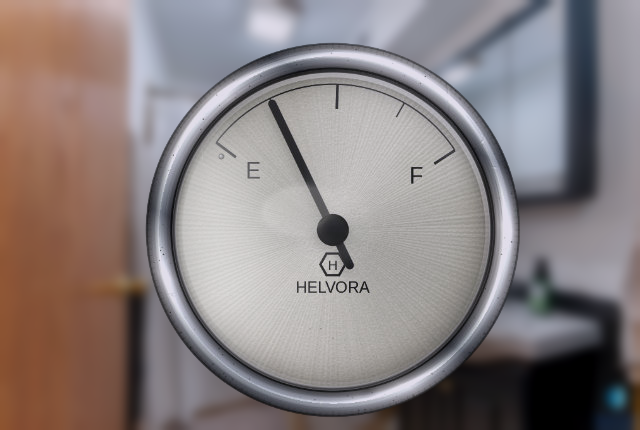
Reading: value=0.25
